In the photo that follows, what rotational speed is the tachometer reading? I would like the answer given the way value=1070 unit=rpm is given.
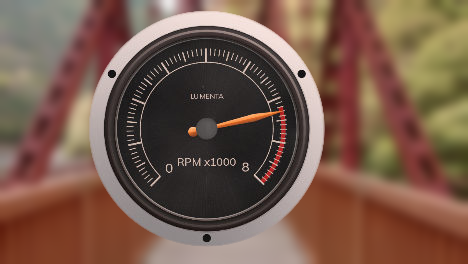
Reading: value=6300 unit=rpm
